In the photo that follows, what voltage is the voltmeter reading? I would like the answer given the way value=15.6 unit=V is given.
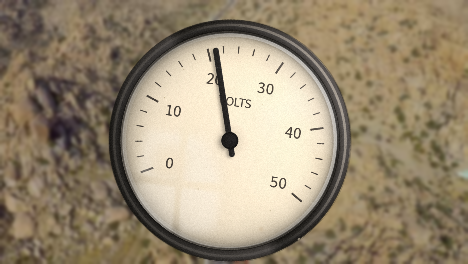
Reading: value=21 unit=V
